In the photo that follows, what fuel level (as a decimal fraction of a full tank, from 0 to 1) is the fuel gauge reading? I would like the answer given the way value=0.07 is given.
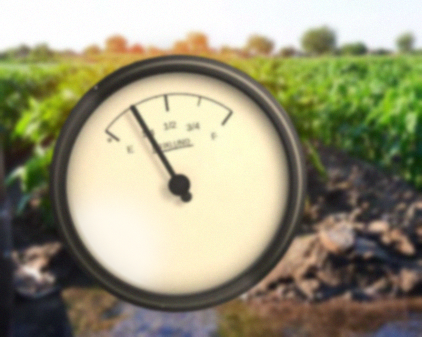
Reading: value=0.25
